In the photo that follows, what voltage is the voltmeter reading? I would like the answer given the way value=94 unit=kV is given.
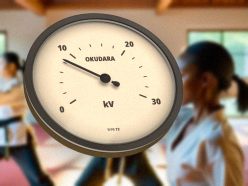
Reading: value=8 unit=kV
